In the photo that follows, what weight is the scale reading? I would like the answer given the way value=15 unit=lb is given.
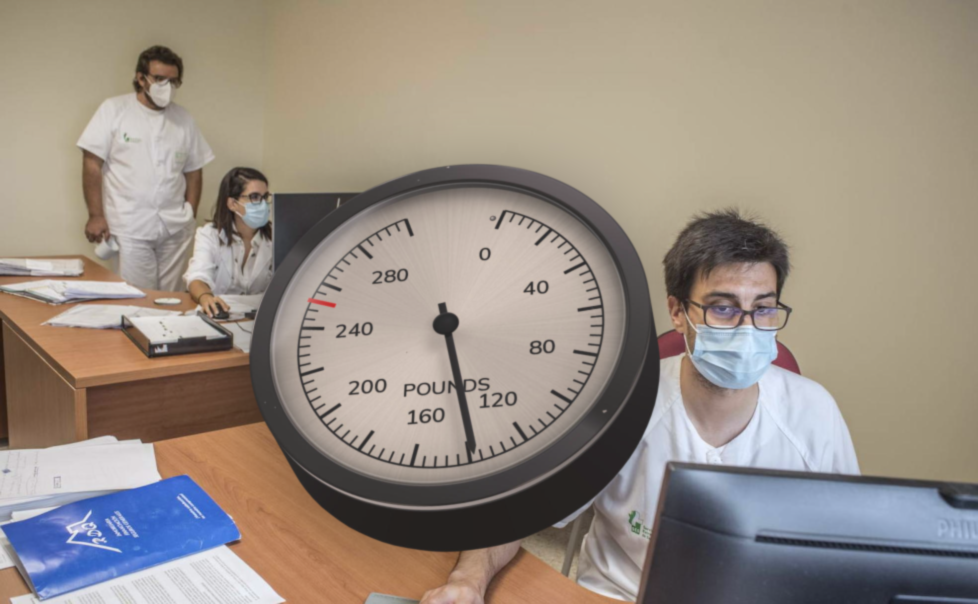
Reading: value=138 unit=lb
